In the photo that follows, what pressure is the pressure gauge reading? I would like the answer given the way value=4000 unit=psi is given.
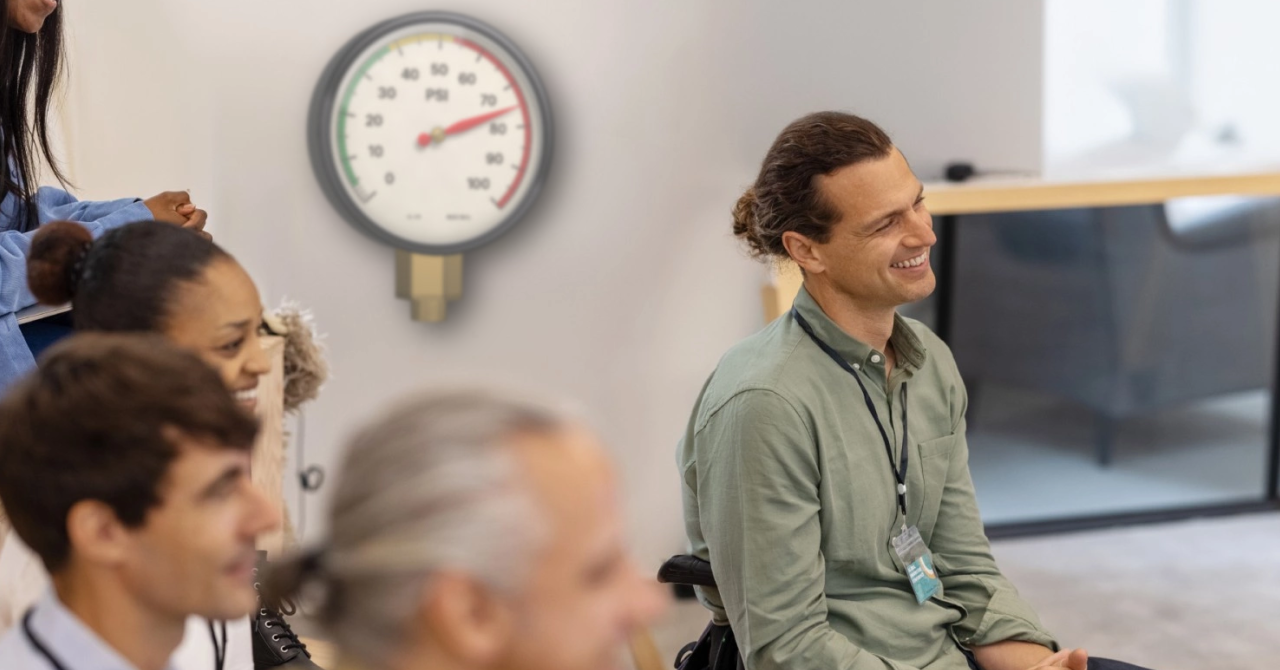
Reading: value=75 unit=psi
